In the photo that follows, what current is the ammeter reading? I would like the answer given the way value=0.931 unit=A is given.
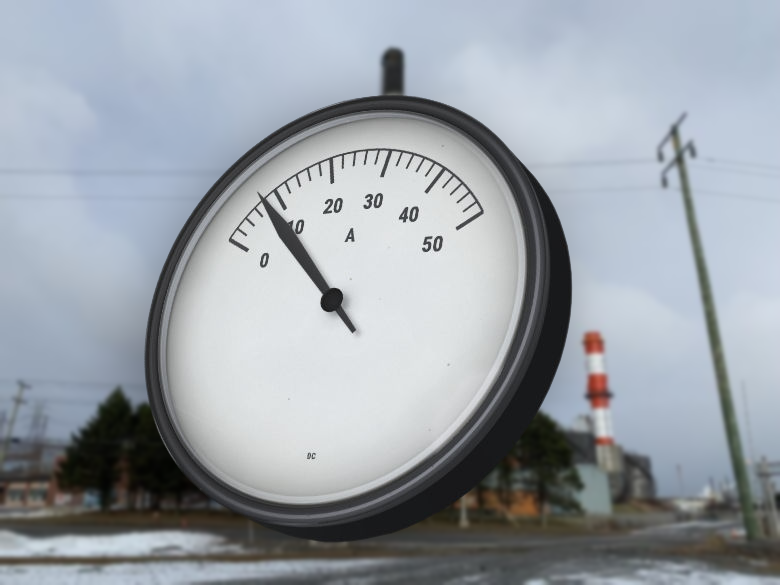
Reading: value=8 unit=A
